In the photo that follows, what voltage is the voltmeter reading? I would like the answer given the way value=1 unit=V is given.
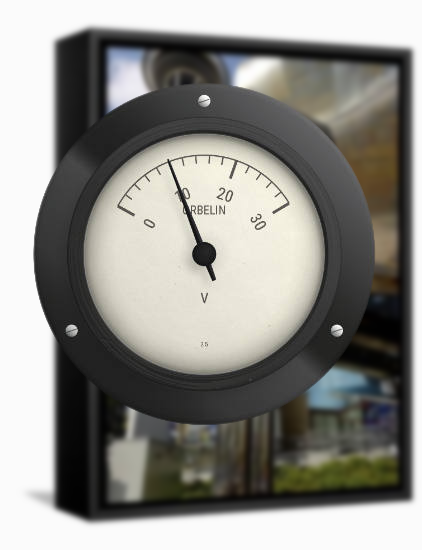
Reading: value=10 unit=V
